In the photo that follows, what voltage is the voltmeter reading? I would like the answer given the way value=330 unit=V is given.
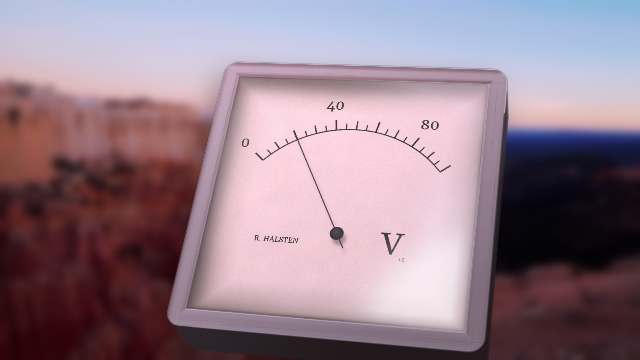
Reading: value=20 unit=V
